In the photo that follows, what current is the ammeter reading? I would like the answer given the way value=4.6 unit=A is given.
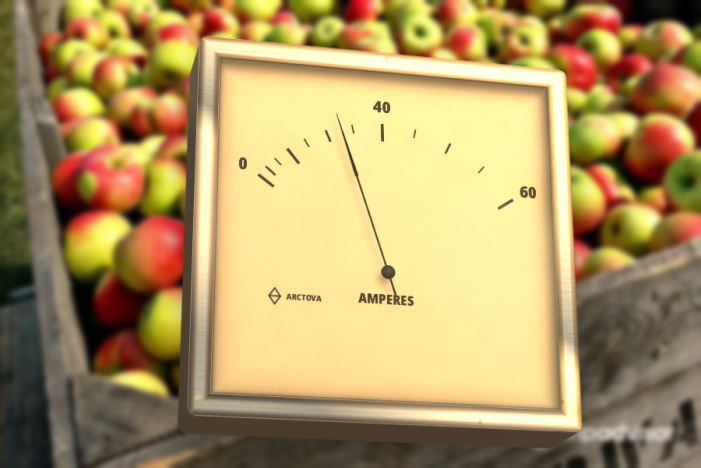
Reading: value=32.5 unit=A
